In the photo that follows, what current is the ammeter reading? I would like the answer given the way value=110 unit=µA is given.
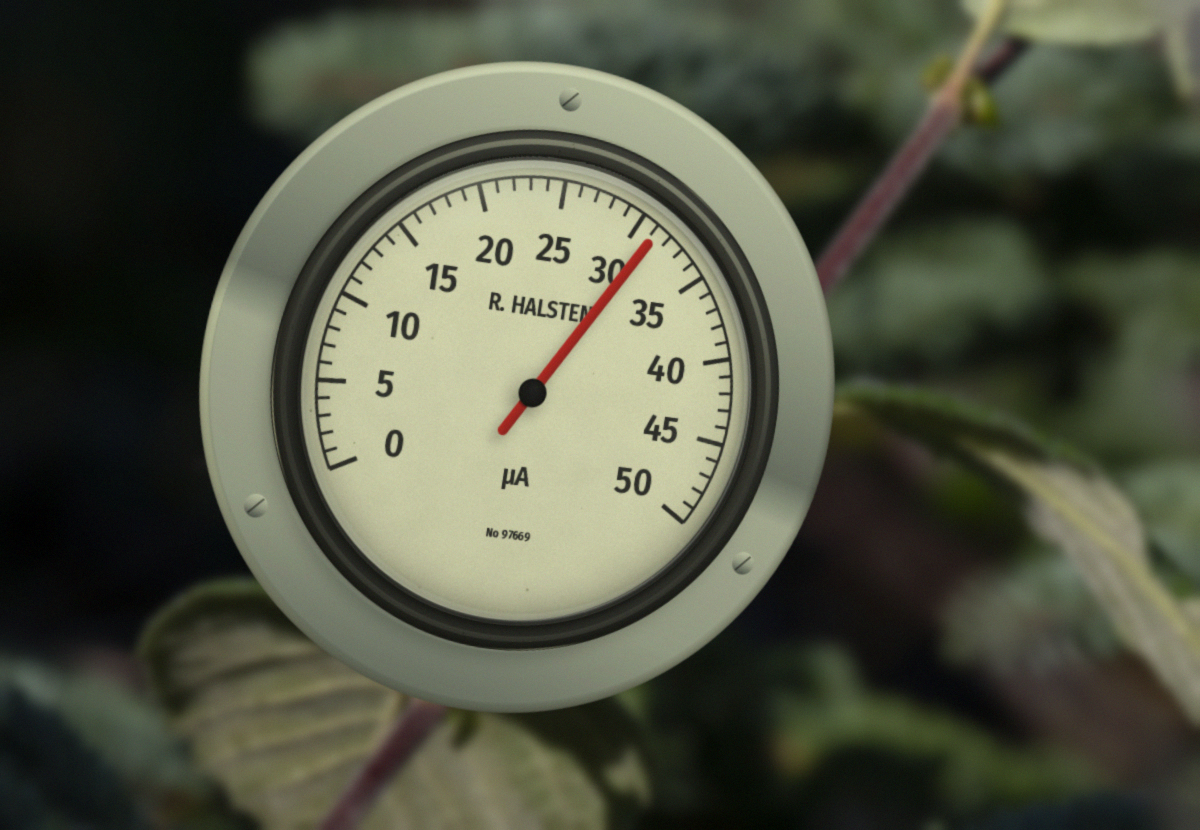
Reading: value=31 unit=µA
